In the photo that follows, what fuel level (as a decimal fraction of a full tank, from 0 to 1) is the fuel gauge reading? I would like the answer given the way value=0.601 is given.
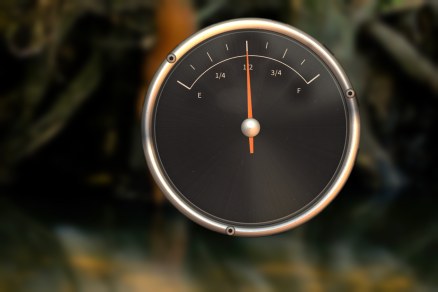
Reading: value=0.5
